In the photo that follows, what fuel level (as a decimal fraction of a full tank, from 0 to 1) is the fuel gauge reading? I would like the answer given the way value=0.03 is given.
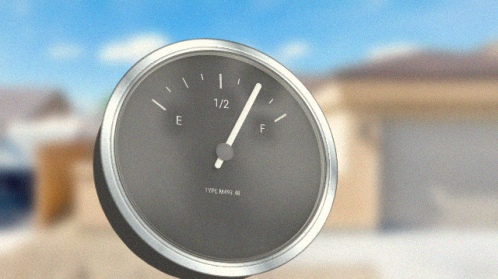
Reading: value=0.75
